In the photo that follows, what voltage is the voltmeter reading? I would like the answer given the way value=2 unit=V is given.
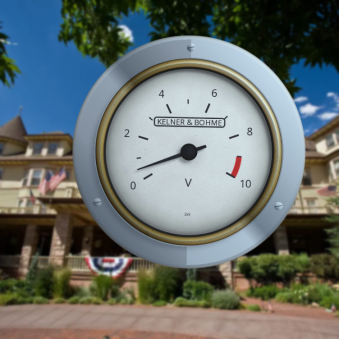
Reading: value=0.5 unit=V
